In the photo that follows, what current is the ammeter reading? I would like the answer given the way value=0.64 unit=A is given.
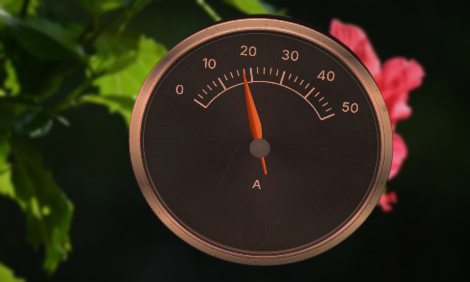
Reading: value=18 unit=A
